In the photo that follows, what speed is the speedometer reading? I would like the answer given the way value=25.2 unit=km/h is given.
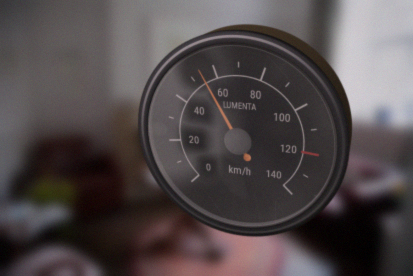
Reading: value=55 unit=km/h
